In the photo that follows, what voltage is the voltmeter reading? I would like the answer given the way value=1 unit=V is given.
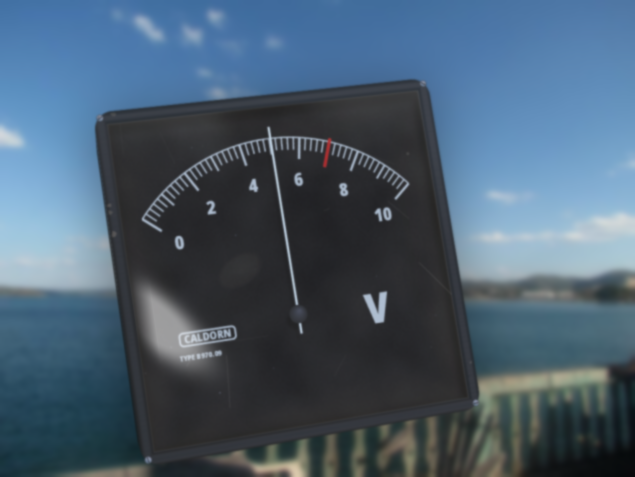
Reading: value=5 unit=V
